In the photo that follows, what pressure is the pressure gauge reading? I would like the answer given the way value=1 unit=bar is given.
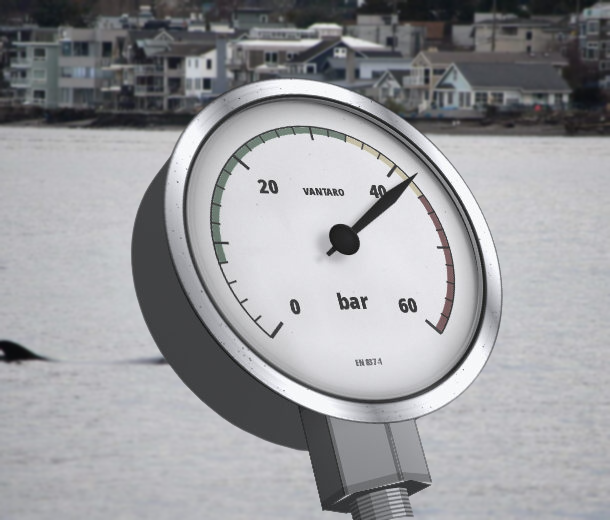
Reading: value=42 unit=bar
